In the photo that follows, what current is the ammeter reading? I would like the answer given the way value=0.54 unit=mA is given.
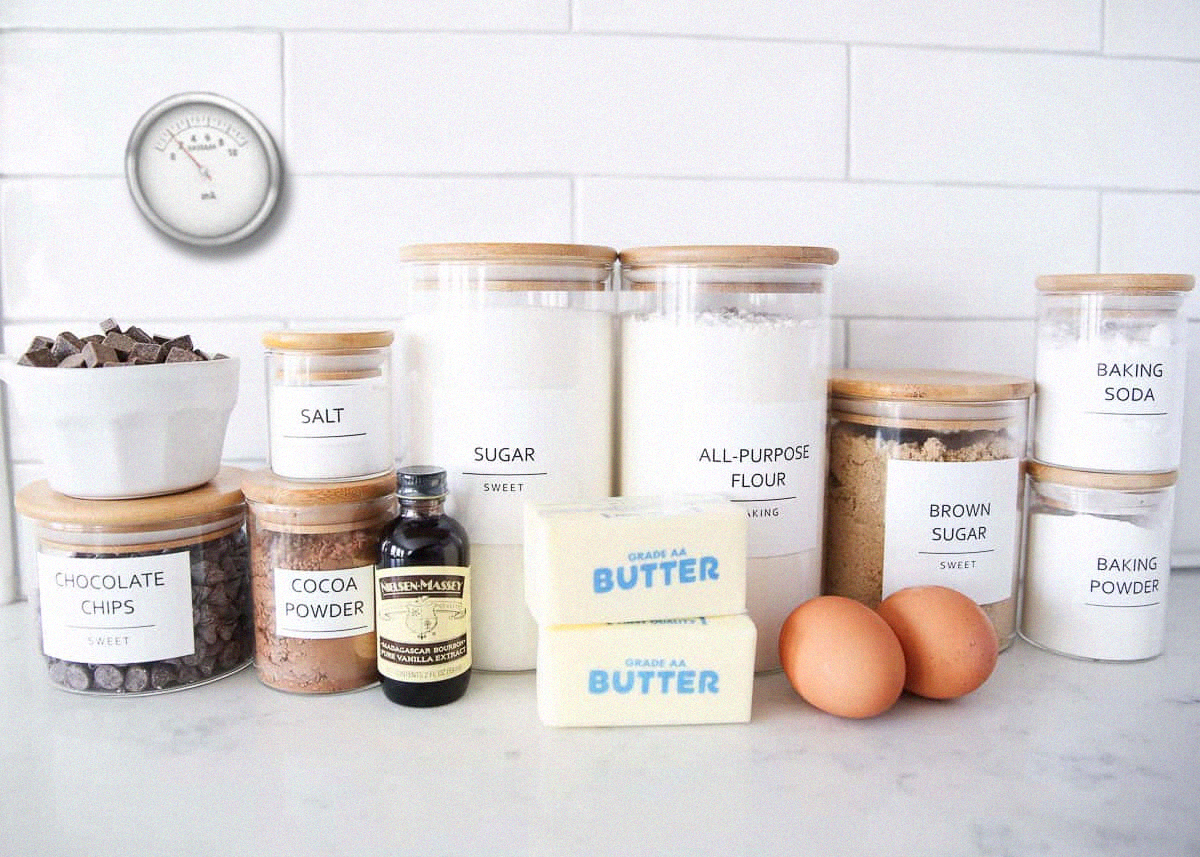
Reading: value=2 unit=mA
